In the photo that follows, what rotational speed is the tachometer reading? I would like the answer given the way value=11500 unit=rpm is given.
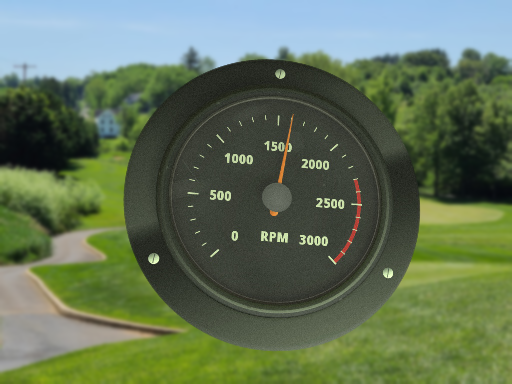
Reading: value=1600 unit=rpm
